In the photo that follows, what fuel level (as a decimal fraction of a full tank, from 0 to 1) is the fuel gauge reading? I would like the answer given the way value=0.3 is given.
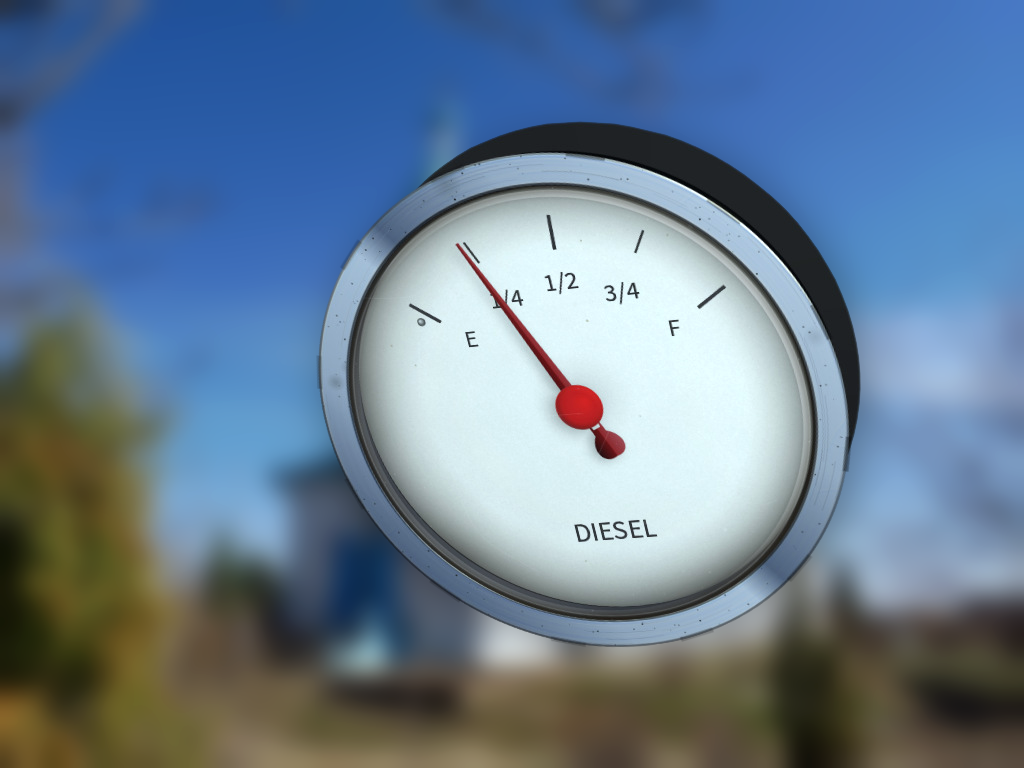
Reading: value=0.25
